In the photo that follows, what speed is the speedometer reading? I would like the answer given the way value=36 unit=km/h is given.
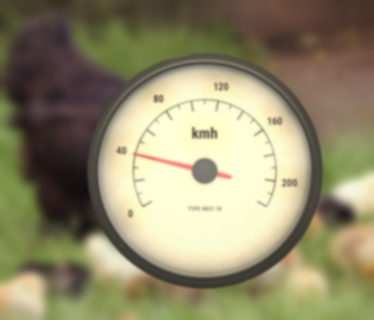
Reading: value=40 unit=km/h
